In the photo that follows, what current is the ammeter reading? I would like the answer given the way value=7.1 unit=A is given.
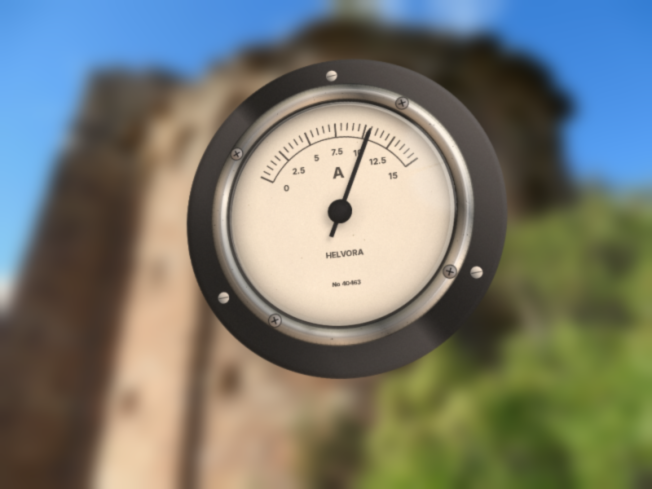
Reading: value=10.5 unit=A
